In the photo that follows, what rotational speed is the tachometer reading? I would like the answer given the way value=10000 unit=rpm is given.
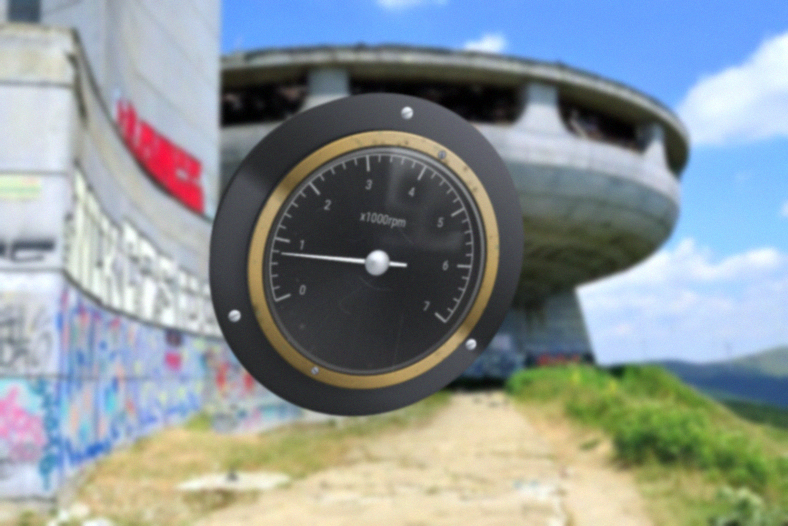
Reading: value=800 unit=rpm
